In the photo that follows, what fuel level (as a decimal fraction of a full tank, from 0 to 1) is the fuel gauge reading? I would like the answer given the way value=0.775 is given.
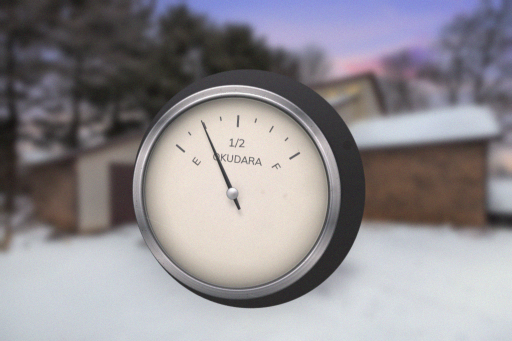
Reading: value=0.25
